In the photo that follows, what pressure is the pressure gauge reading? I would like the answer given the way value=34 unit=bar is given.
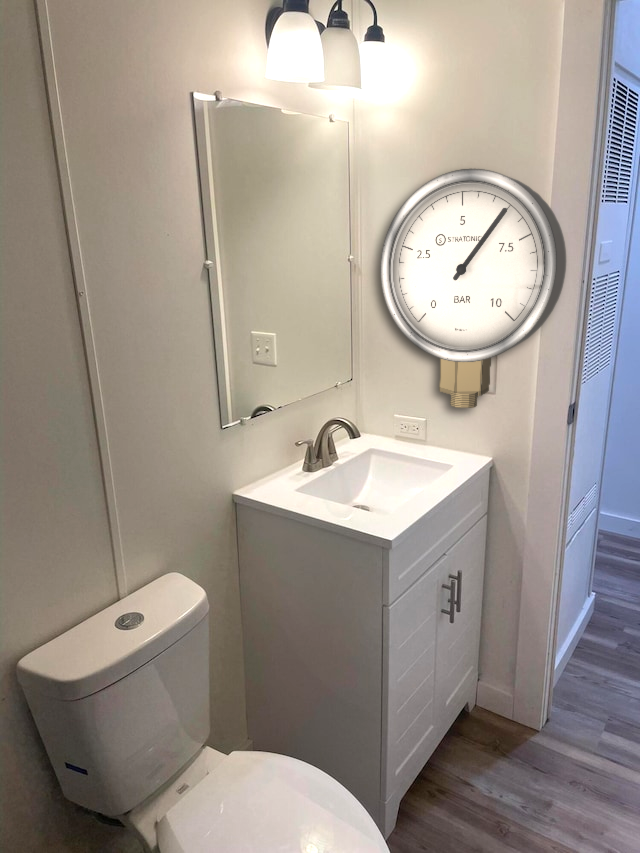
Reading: value=6.5 unit=bar
